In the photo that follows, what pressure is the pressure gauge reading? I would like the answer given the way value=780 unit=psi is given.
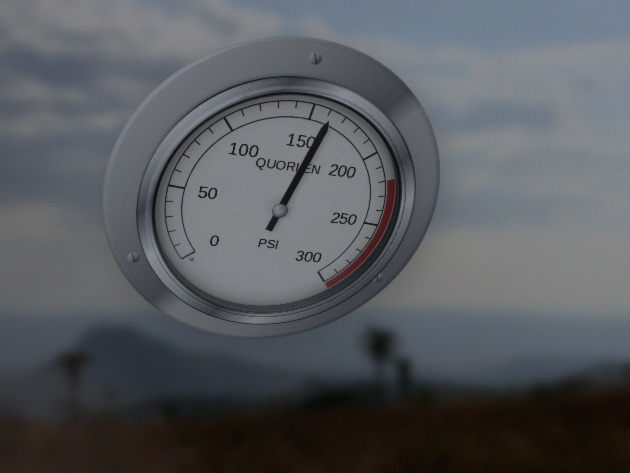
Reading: value=160 unit=psi
